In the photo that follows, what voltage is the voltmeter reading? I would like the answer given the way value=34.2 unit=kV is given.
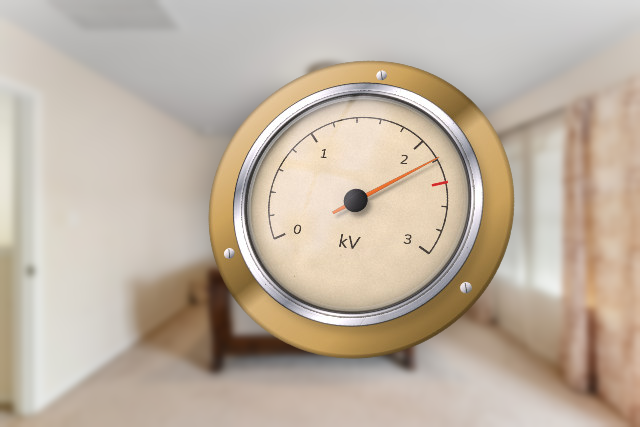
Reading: value=2.2 unit=kV
